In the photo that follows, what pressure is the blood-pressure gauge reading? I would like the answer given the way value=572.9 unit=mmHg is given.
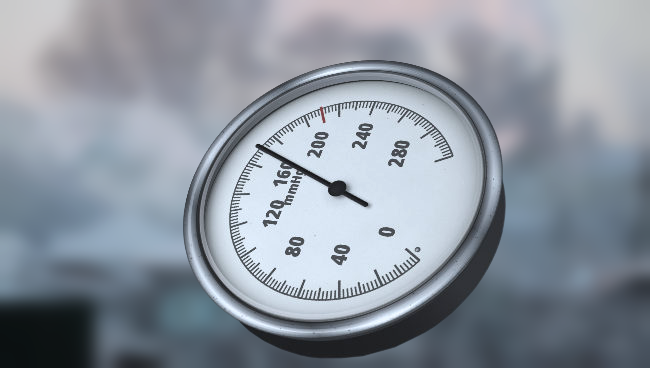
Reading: value=170 unit=mmHg
